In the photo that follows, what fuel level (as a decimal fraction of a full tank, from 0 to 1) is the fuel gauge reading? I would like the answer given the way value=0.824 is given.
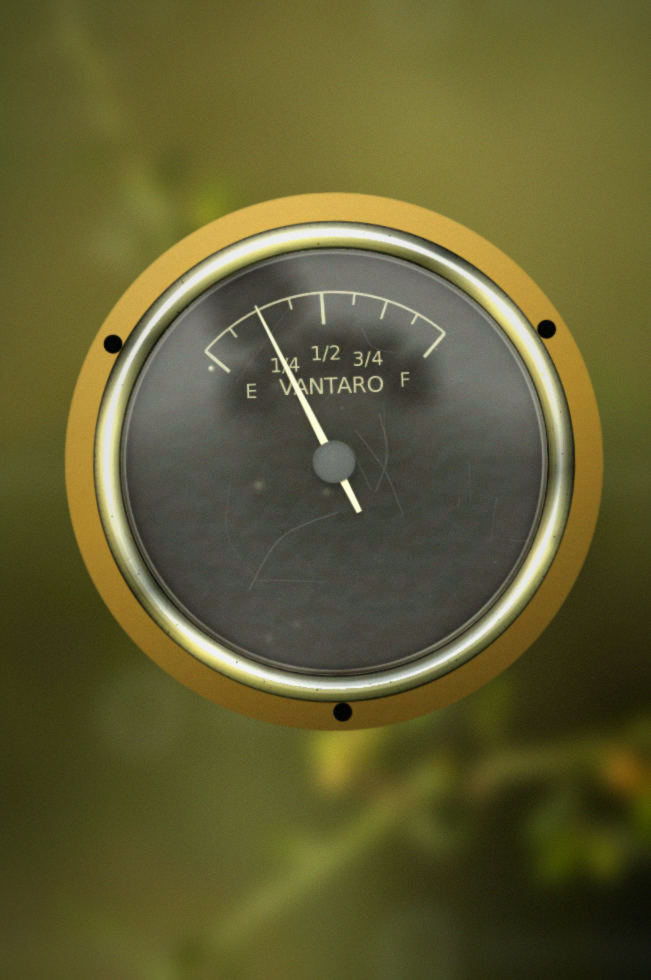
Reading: value=0.25
